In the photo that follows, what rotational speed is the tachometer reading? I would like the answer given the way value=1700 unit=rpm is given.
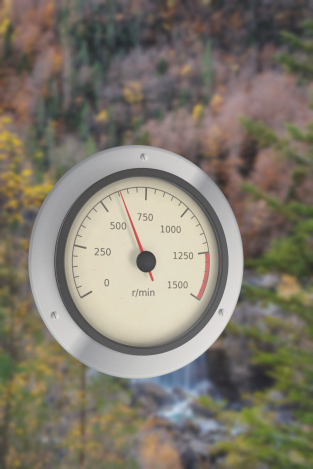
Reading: value=600 unit=rpm
